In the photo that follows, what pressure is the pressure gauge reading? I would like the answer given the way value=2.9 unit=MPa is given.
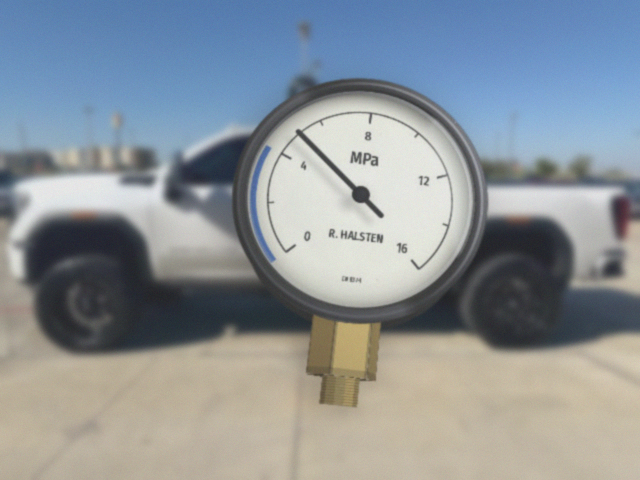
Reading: value=5 unit=MPa
